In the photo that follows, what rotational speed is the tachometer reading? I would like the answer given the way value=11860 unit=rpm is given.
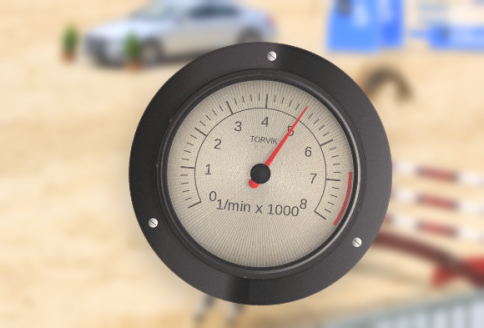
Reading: value=5000 unit=rpm
